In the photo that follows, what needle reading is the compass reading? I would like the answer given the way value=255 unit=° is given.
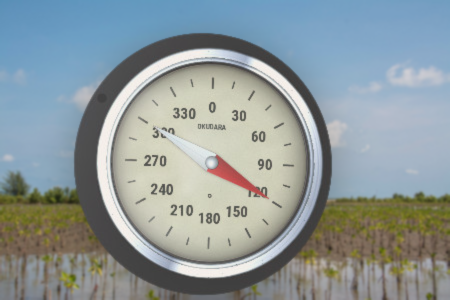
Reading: value=120 unit=°
